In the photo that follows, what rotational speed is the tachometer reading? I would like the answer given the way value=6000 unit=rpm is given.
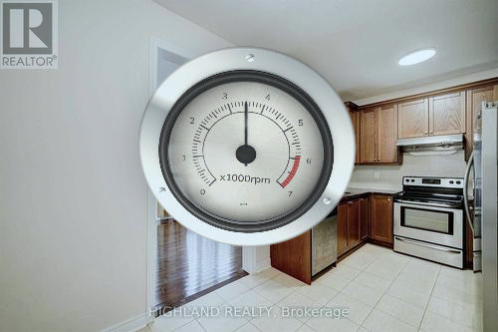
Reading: value=3500 unit=rpm
